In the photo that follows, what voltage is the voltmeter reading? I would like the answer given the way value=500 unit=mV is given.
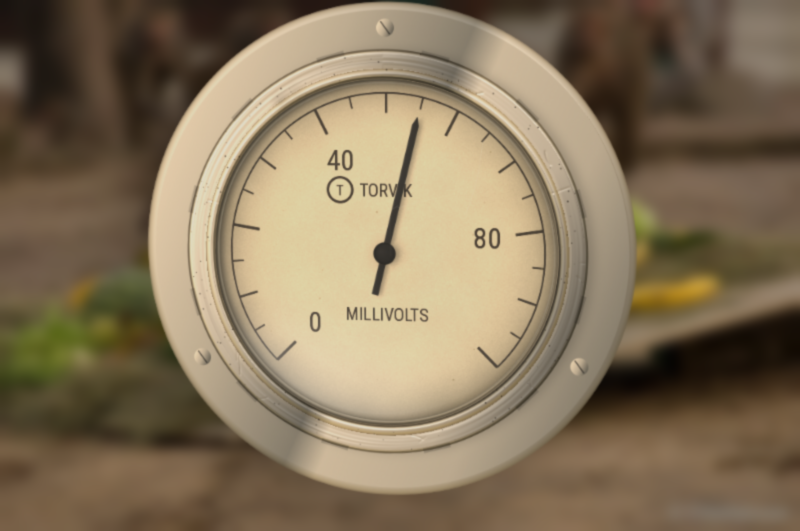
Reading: value=55 unit=mV
